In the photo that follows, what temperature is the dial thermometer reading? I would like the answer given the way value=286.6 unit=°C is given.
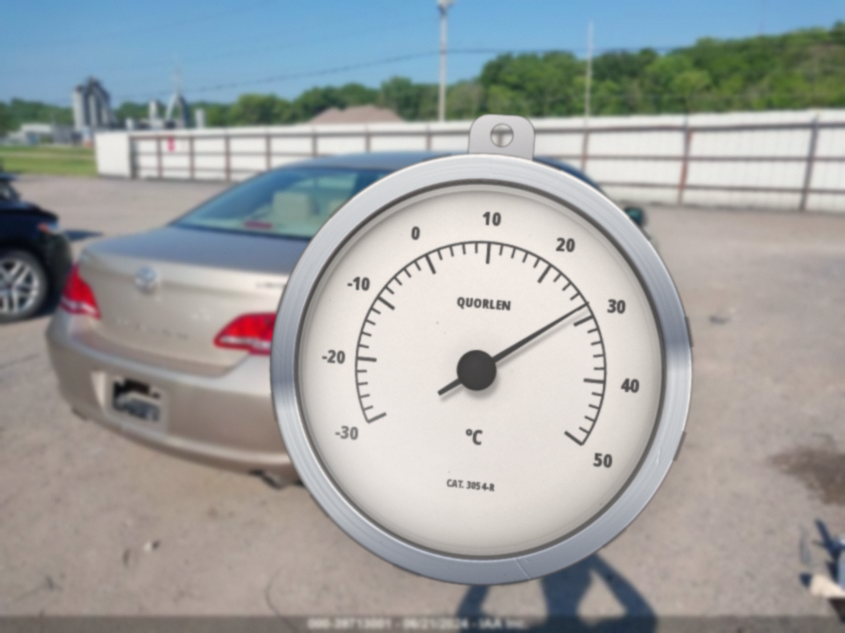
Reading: value=28 unit=°C
